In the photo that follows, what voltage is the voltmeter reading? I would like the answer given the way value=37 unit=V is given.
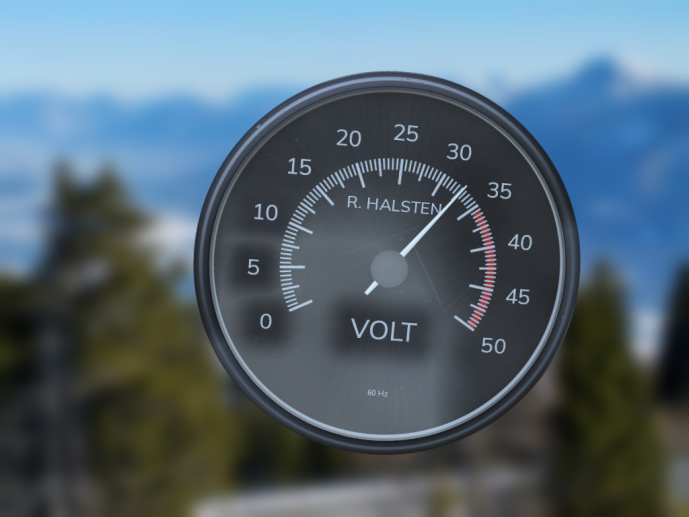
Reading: value=32.5 unit=V
